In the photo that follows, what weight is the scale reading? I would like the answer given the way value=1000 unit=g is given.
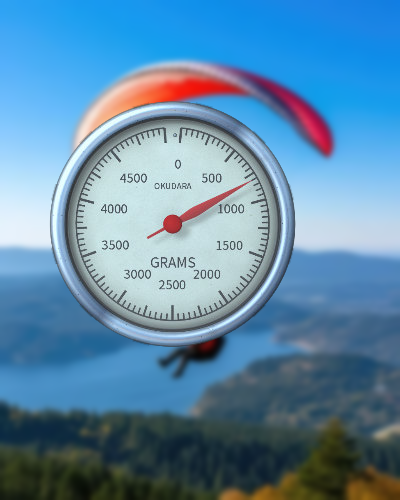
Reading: value=800 unit=g
